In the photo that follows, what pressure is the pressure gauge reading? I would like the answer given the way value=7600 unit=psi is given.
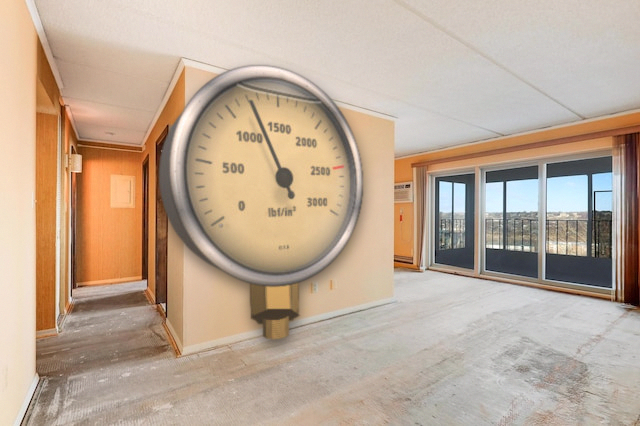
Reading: value=1200 unit=psi
